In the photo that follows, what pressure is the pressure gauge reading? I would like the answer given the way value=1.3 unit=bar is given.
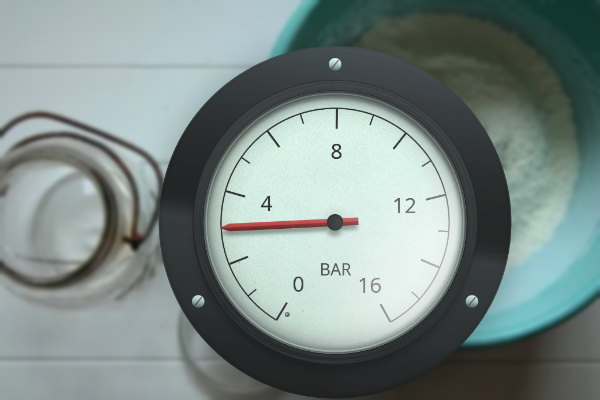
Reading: value=3 unit=bar
